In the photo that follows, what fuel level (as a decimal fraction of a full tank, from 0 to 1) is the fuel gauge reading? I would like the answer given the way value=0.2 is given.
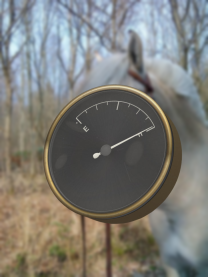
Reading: value=1
